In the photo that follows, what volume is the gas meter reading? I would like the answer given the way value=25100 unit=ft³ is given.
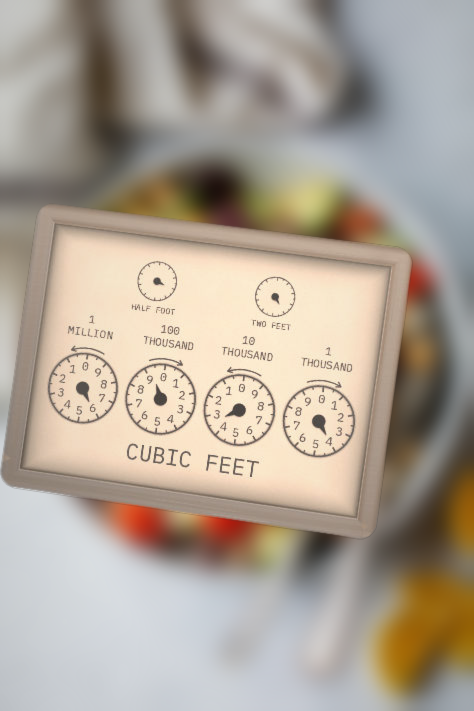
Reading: value=593400 unit=ft³
